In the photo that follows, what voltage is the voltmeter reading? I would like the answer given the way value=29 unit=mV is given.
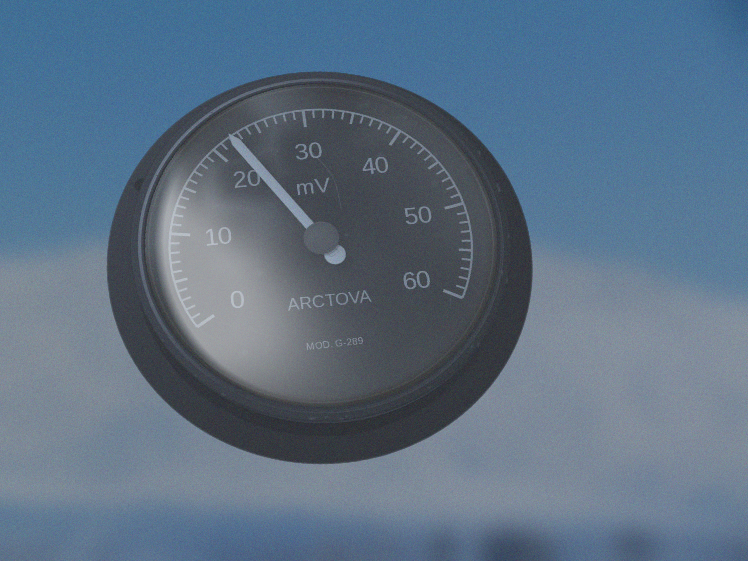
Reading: value=22 unit=mV
